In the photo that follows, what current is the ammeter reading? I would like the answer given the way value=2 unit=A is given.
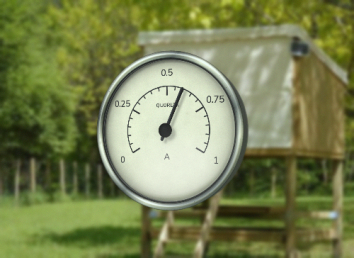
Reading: value=0.6 unit=A
